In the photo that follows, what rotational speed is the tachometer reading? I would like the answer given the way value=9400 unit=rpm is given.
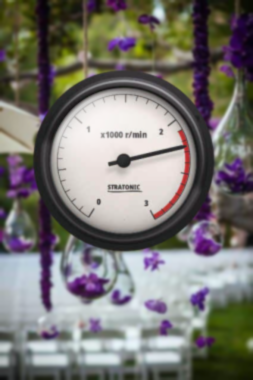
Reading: value=2250 unit=rpm
